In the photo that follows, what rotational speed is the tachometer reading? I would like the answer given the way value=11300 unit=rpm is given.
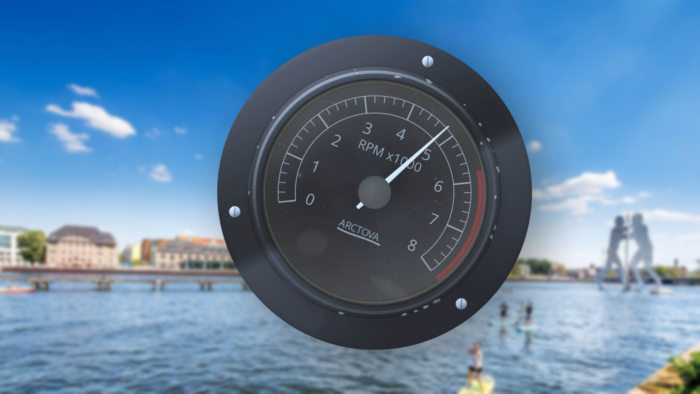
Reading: value=4800 unit=rpm
